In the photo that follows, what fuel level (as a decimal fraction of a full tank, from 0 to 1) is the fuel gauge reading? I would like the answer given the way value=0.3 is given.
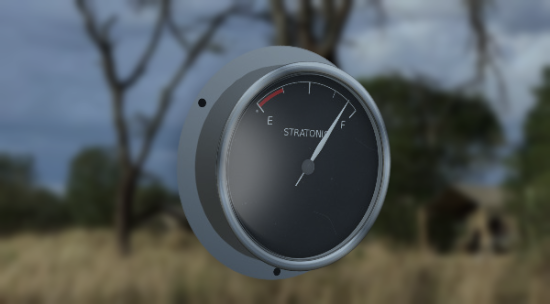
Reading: value=0.875
